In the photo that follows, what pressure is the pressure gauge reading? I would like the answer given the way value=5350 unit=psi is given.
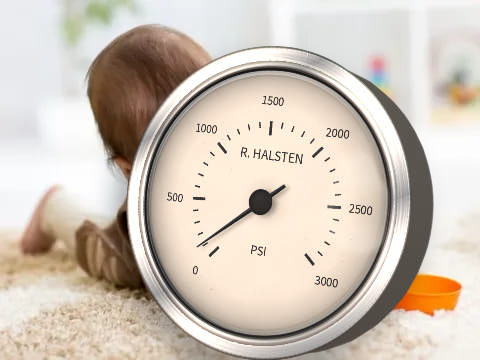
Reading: value=100 unit=psi
